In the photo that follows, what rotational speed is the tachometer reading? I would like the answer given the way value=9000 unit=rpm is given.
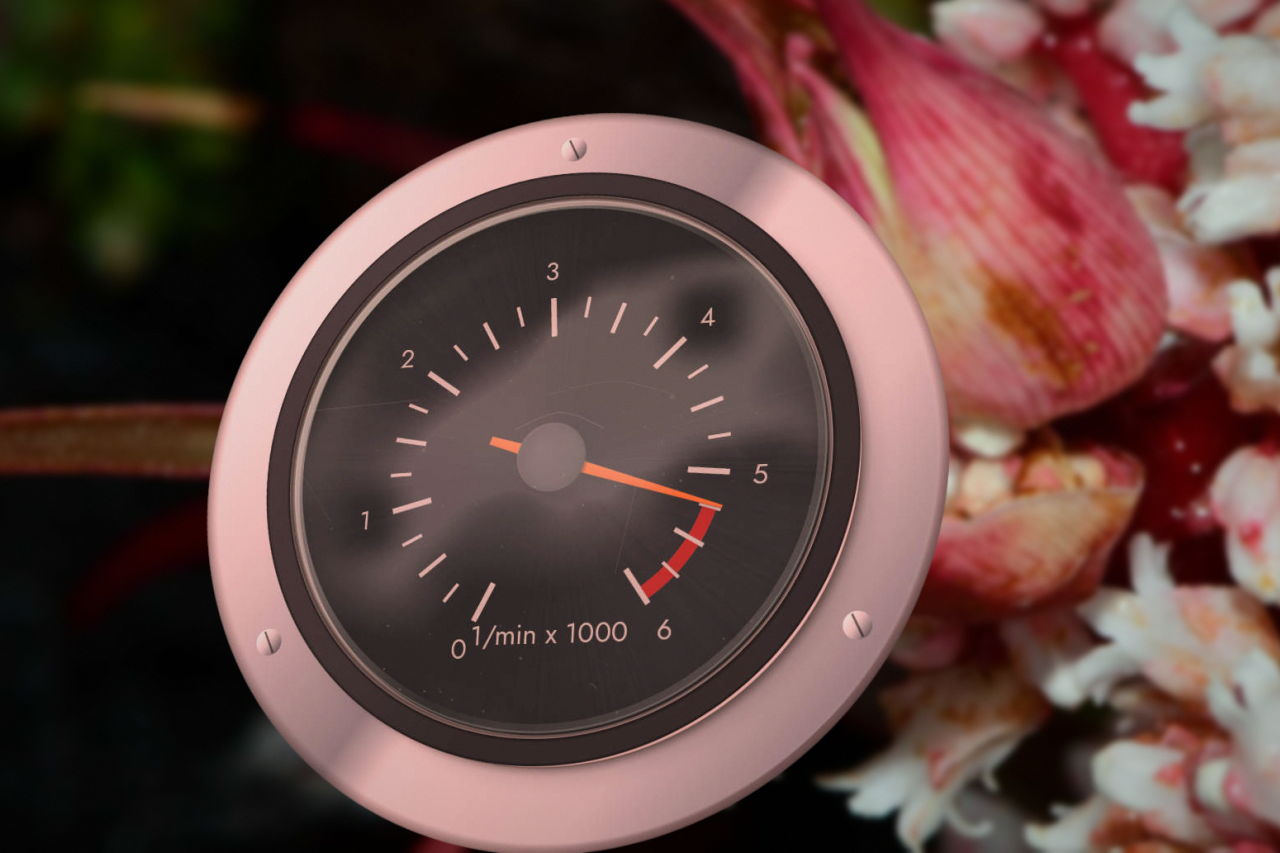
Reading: value=5250 unit=rpm
